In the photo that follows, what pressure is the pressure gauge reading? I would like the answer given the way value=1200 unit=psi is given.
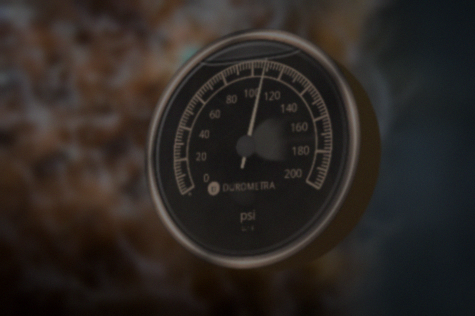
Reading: value=110 unit=psi
